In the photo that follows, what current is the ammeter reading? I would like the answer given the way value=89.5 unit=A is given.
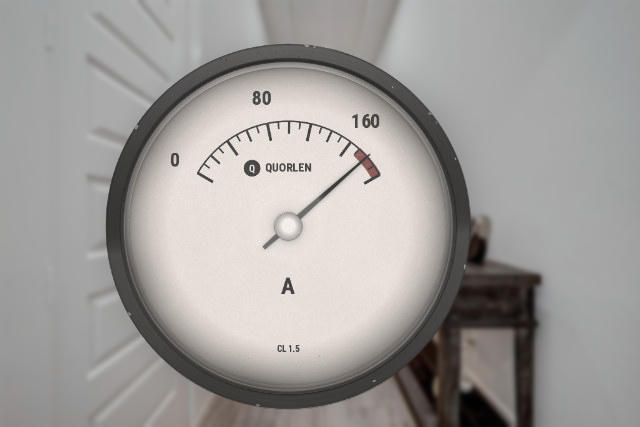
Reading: value=180 unit=A
